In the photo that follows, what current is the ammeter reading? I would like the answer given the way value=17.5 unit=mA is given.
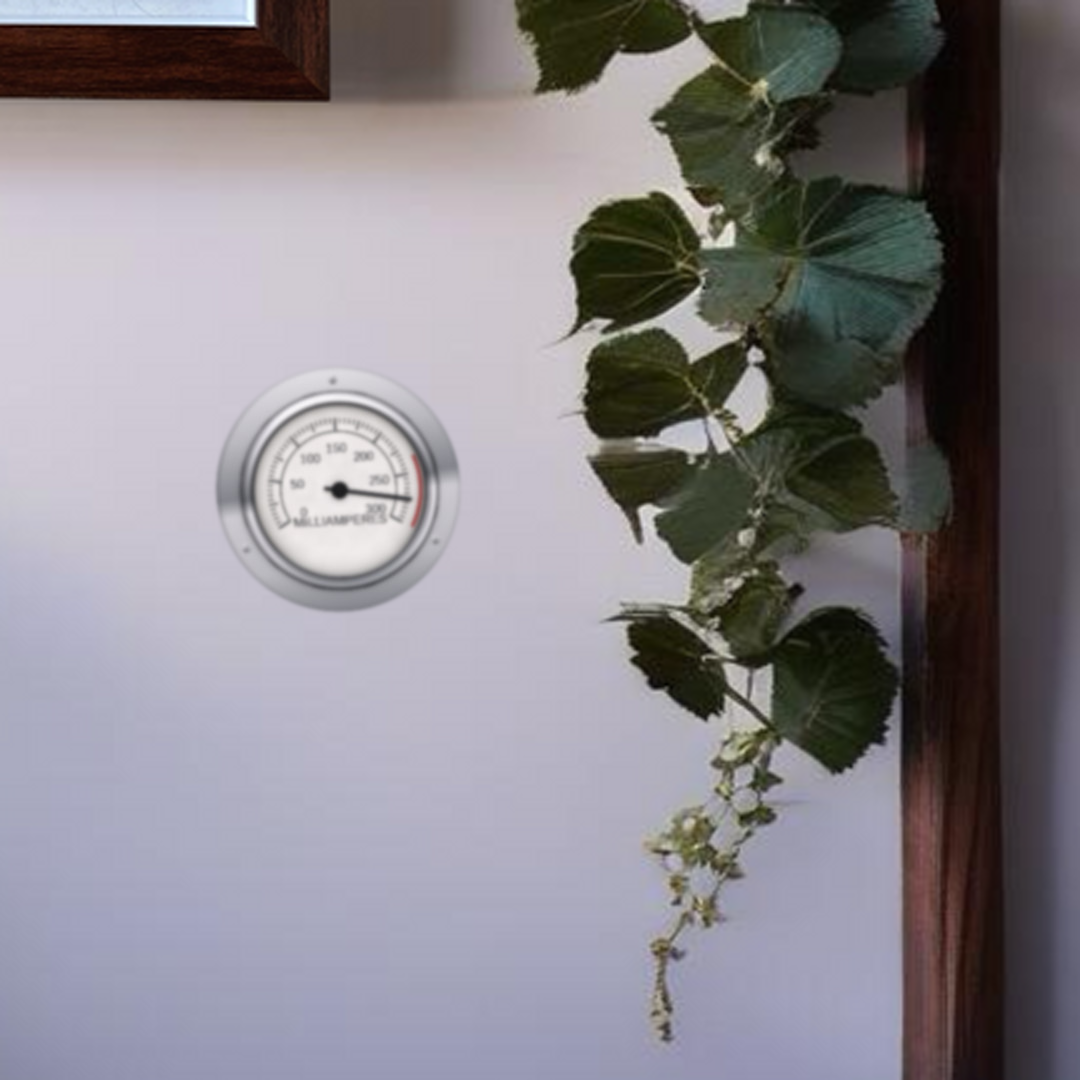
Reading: value=275 unit=mA
